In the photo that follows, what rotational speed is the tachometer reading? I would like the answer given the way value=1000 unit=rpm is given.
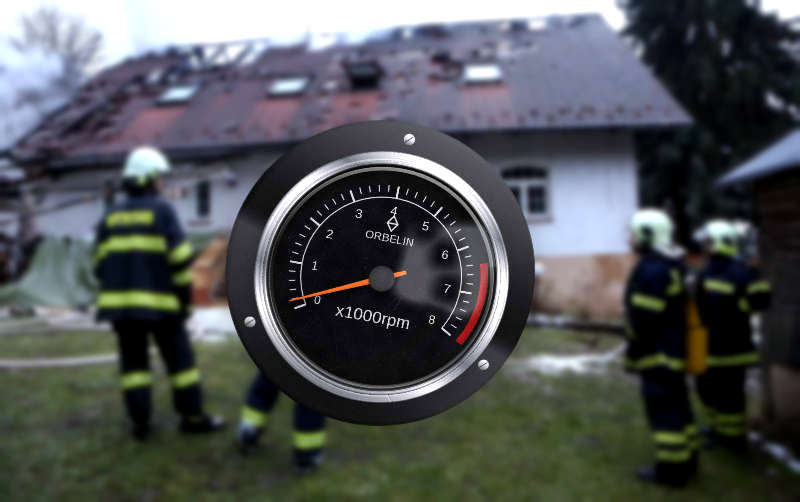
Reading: value=200 unit=rpm
